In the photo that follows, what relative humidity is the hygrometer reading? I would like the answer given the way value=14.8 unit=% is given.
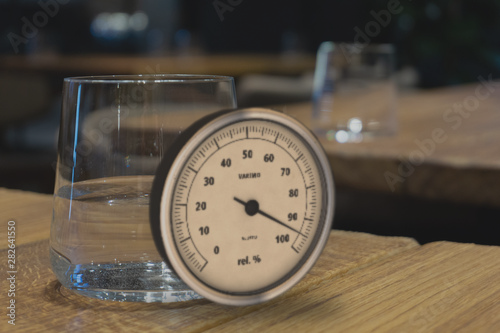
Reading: value=95 unit=%
